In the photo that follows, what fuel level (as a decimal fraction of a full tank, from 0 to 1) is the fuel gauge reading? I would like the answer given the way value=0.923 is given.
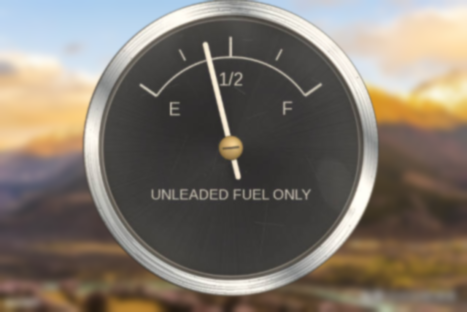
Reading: value=0.375
